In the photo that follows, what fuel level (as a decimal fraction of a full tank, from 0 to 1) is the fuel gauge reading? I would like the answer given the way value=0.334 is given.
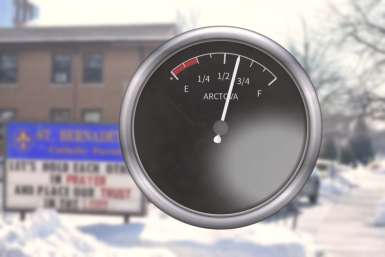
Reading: value=0.625
